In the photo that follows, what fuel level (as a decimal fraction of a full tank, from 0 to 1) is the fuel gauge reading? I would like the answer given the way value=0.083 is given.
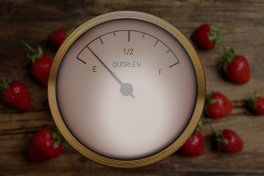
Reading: value=0.125
